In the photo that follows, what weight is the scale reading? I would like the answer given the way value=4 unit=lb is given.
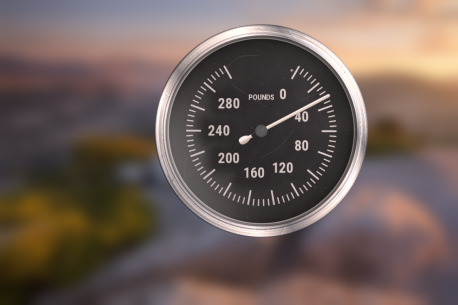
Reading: value=32 unit=lb
